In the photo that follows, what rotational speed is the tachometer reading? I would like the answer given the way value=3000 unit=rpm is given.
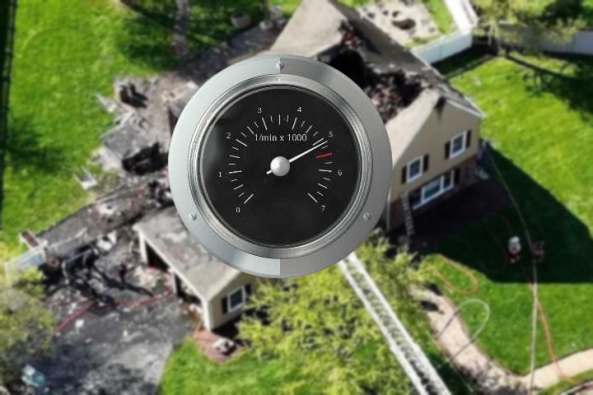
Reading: value=5125 unit=rpm
